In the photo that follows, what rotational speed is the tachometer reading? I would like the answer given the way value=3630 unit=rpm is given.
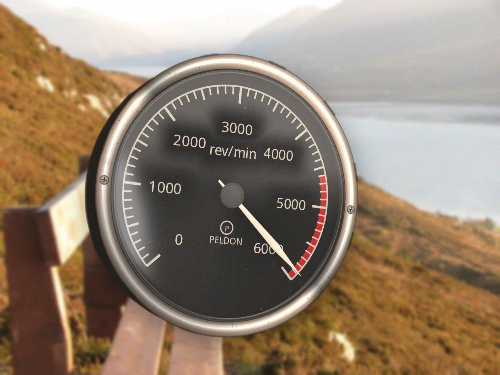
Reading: value=5900 unit=rpm
